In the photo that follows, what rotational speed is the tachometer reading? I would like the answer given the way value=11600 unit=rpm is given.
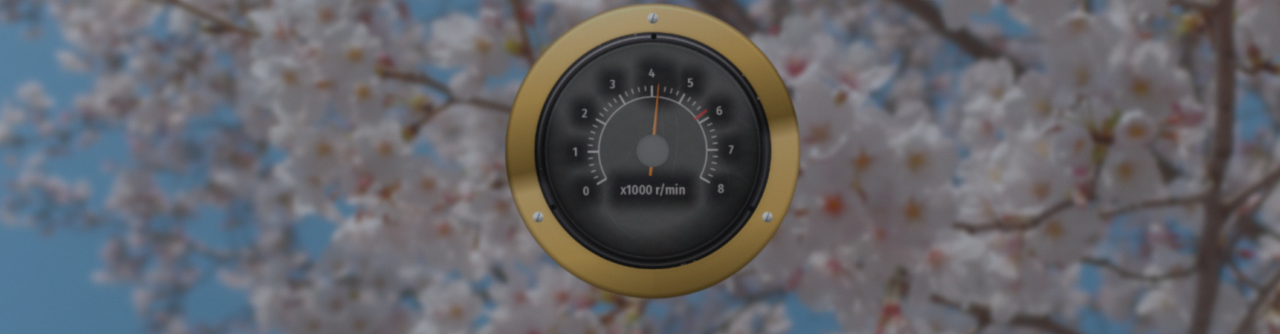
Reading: value=4200 unit=rpm
